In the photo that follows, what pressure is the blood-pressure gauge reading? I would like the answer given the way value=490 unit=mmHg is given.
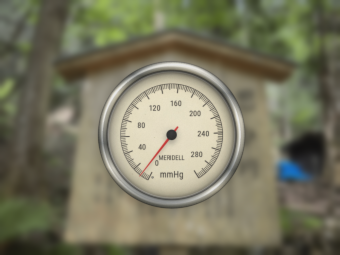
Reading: value=10 unit=mmHg
